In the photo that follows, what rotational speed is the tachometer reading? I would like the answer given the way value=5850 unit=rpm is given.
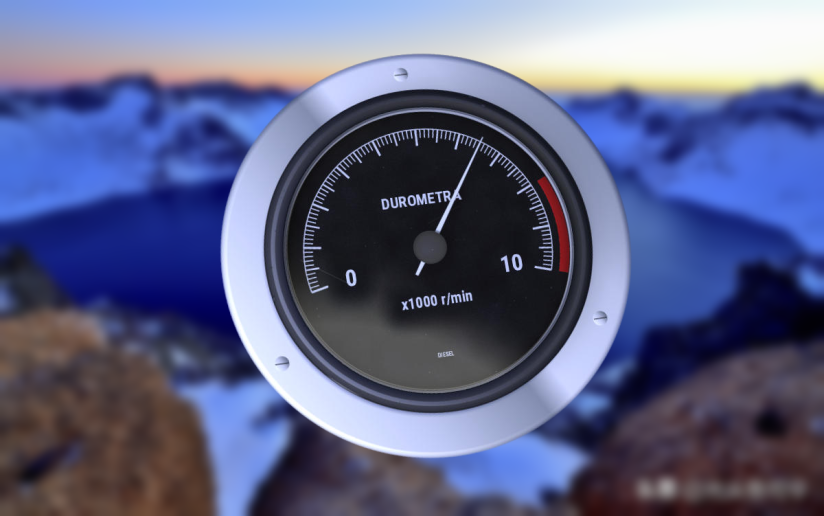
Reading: value=6500 unit=rpm
